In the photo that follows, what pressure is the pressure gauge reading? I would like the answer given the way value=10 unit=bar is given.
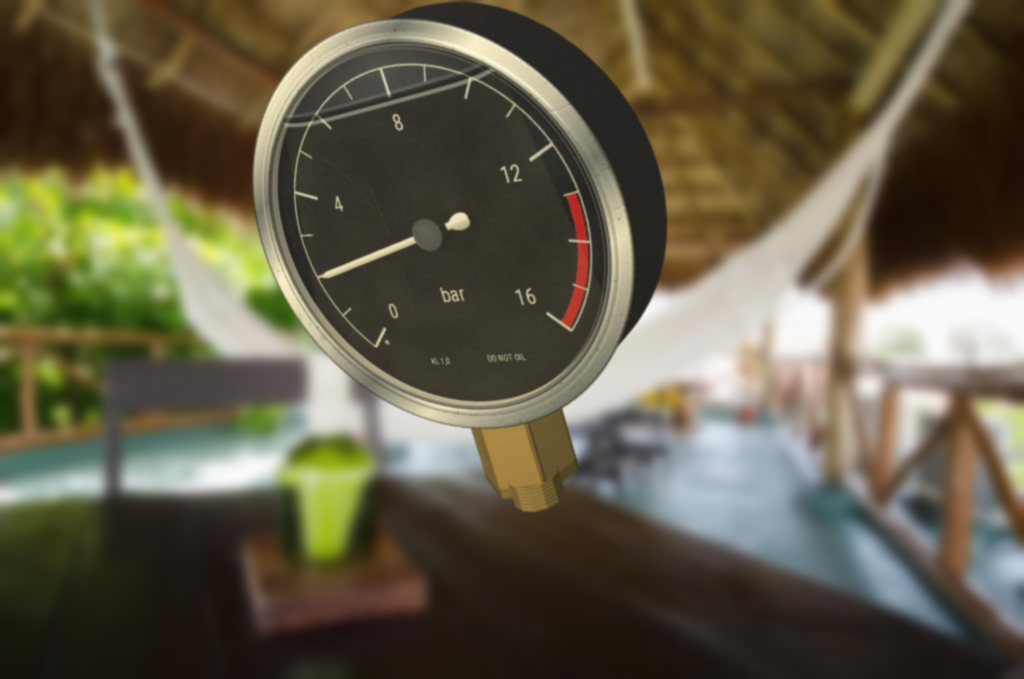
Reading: value=2 unit=bar
